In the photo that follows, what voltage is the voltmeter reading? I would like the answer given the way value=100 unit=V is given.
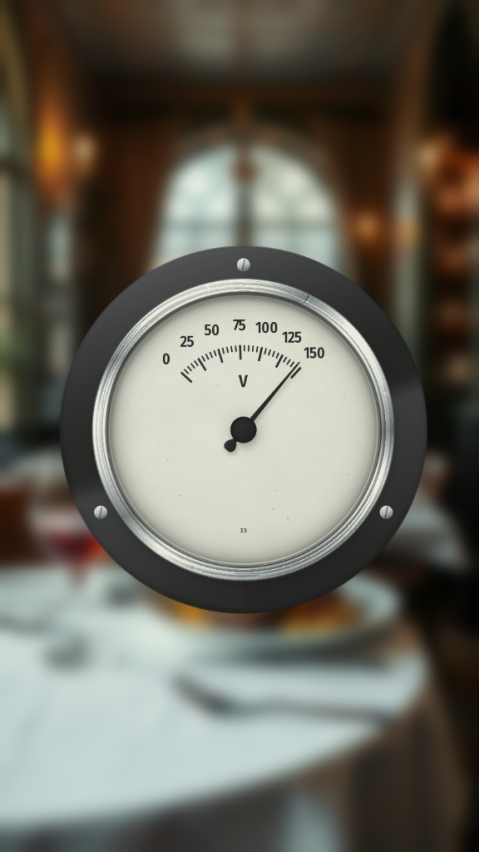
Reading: value=145 unit=V
